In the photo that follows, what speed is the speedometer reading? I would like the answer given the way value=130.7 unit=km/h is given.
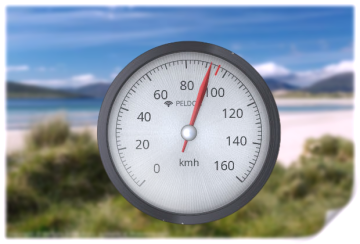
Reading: value=92 unit=km/h
